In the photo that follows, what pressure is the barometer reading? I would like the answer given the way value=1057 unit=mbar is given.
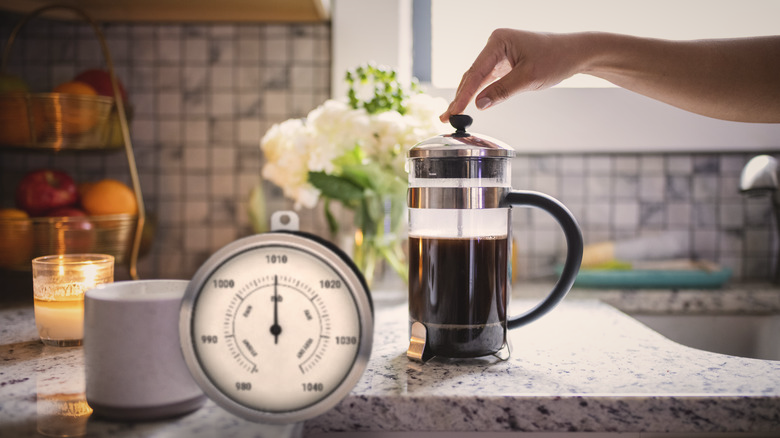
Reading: value=1010 unit=mbar
